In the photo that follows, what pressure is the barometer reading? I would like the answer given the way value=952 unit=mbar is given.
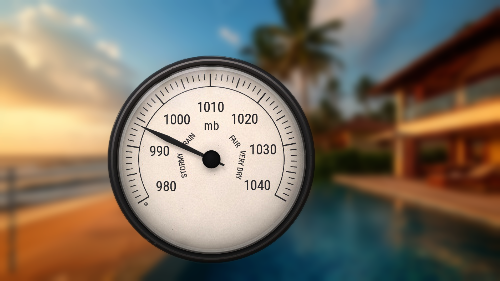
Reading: value=994 unit=mbar
